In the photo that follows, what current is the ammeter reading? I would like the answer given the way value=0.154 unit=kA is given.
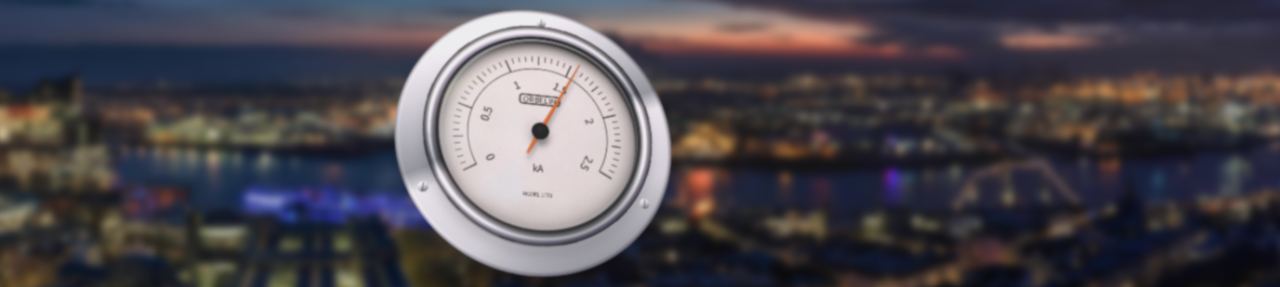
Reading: value=1.55 unit=kA
